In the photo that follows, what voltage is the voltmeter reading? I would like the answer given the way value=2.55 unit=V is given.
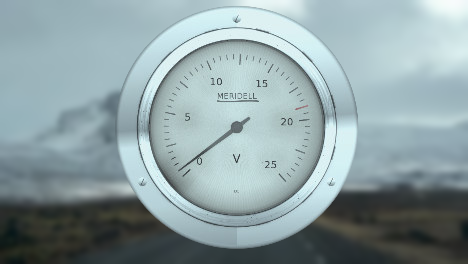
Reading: value=0.5 unit=V
